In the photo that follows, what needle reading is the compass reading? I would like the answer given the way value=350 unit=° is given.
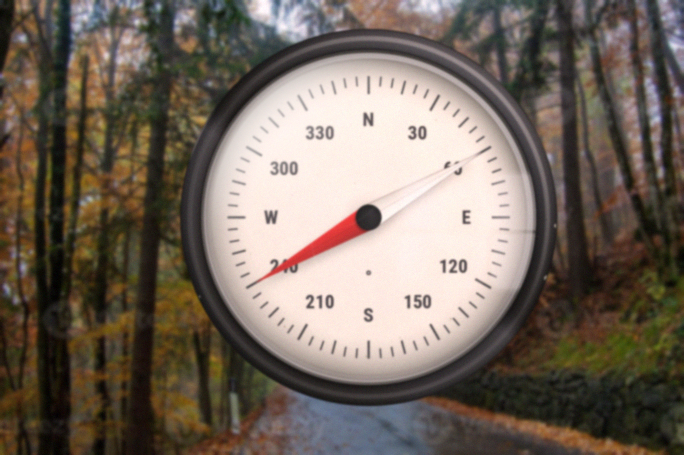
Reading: value=240 unit=°
